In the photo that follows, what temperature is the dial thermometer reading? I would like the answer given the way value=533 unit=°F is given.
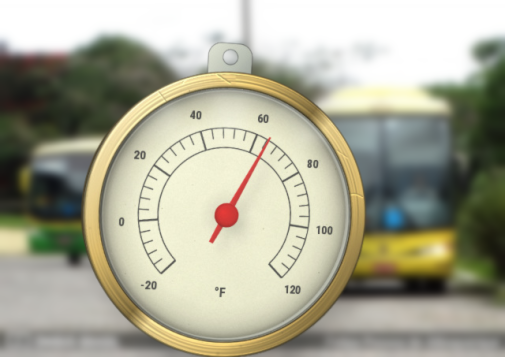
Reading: value=64 unit=°F
